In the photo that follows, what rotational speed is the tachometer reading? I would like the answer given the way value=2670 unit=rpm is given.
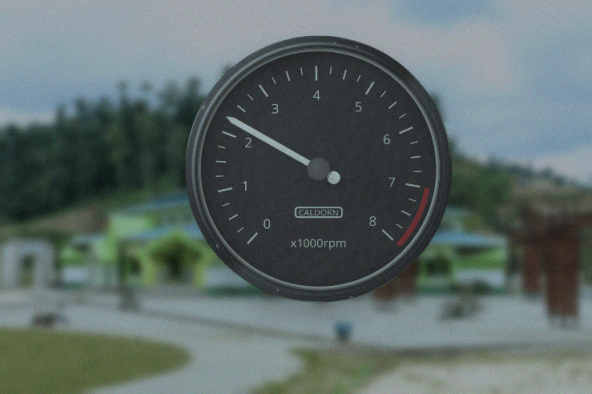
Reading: value=2250 unit=rpm
